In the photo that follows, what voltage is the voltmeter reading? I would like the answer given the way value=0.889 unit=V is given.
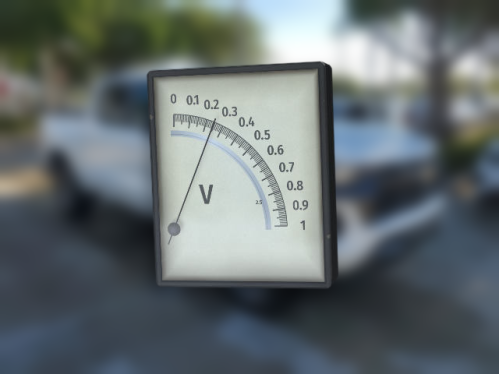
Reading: value=0.25 unit=V
